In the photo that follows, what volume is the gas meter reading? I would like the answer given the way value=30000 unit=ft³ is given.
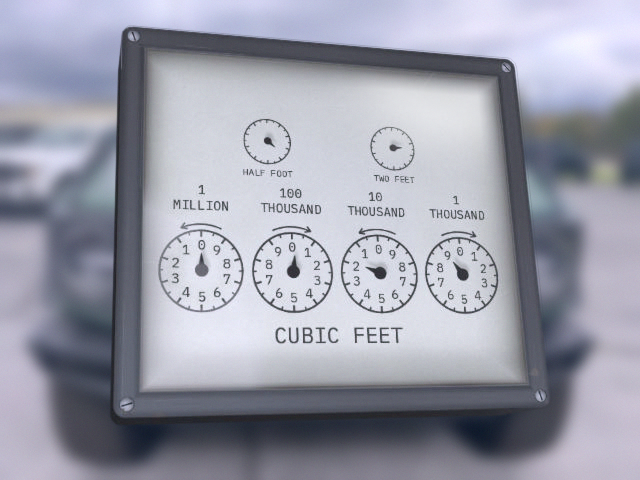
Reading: value=1900 unit=ft³
